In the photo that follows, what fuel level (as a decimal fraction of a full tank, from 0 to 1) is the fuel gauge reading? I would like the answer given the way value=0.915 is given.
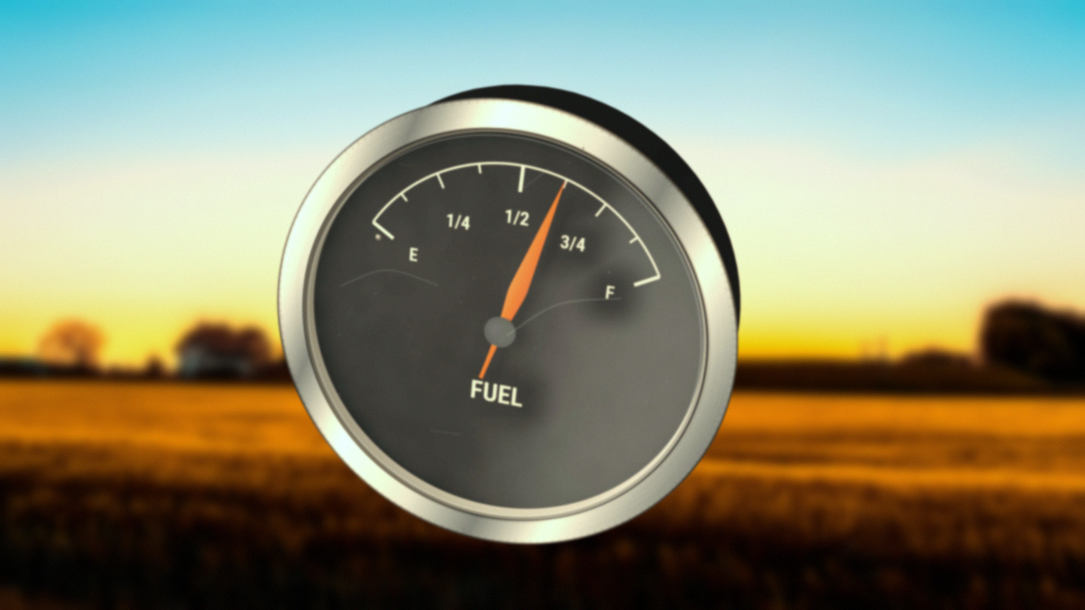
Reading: value=0.625
